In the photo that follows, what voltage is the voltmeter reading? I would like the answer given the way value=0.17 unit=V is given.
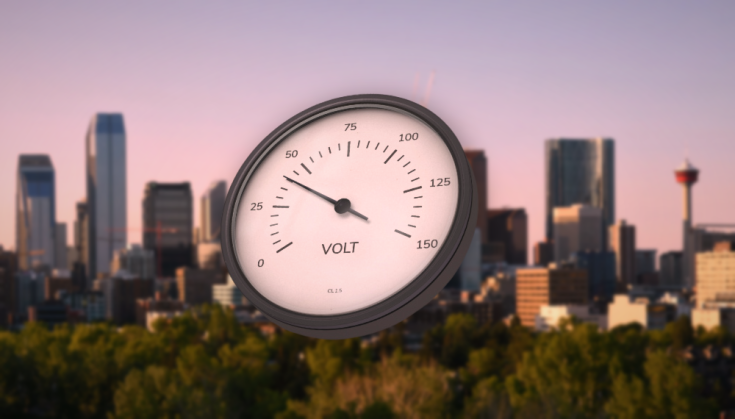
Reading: value=40 unit=V
